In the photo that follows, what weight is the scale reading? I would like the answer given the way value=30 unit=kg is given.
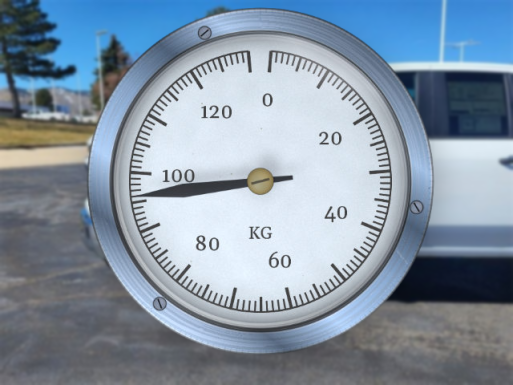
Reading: value=96 unit=kg
